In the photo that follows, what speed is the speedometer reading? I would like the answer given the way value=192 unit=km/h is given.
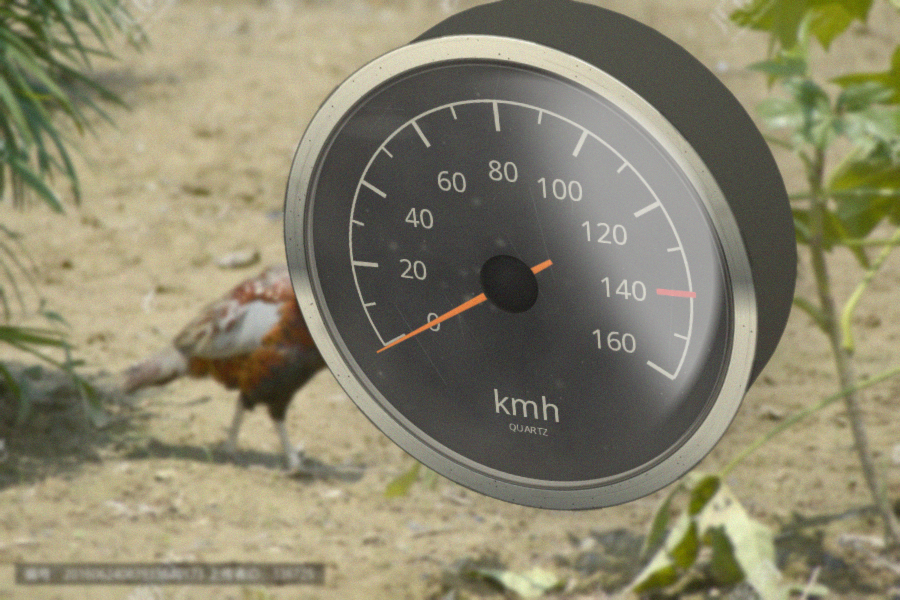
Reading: value=0 unit=km/h
